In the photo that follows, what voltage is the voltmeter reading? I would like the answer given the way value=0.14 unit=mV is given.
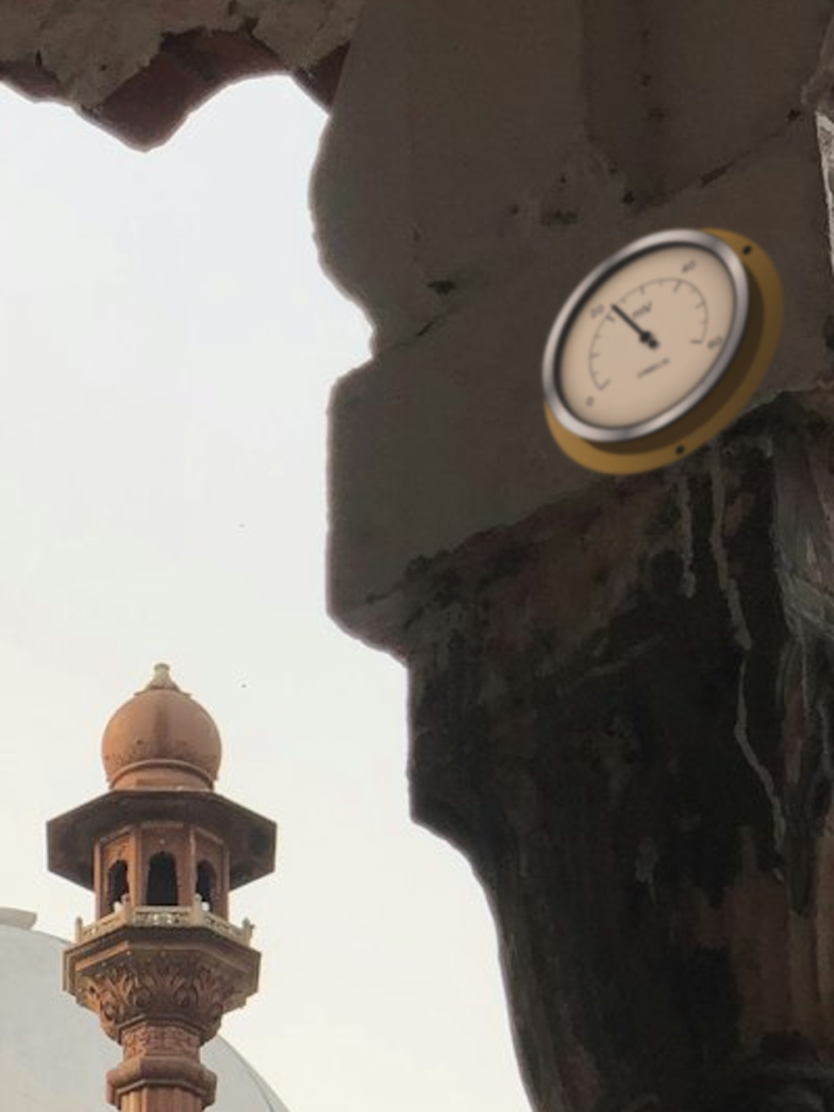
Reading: value=22.5 unit=mV
